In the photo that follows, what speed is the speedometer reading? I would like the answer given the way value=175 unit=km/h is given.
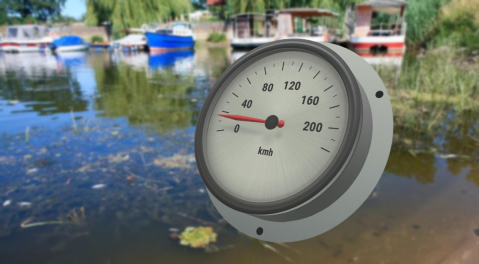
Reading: value=15 unit=km/h
